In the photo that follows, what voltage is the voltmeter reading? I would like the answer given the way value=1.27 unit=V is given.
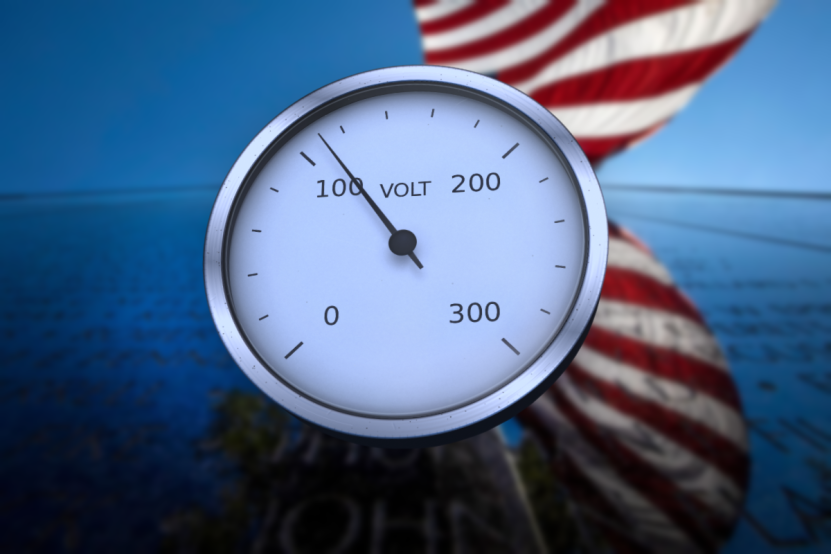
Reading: value=110 unit=V
